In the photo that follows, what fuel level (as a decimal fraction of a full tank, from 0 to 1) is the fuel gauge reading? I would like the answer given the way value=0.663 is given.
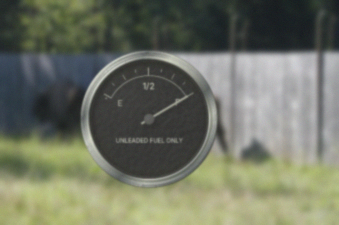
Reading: value=1
